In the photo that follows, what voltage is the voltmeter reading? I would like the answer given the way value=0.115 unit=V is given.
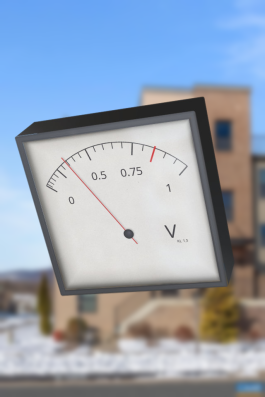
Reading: value=0.35 unit=V
